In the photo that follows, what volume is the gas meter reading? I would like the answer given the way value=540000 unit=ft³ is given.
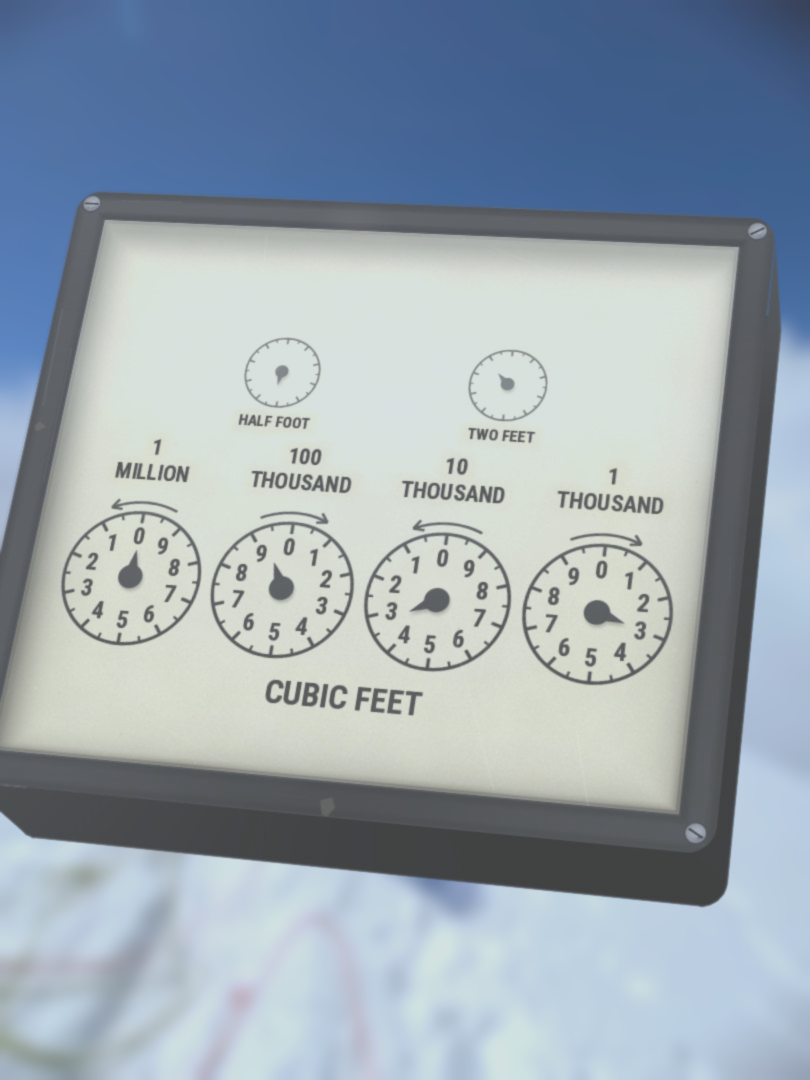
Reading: value=993300 unit=ft³
